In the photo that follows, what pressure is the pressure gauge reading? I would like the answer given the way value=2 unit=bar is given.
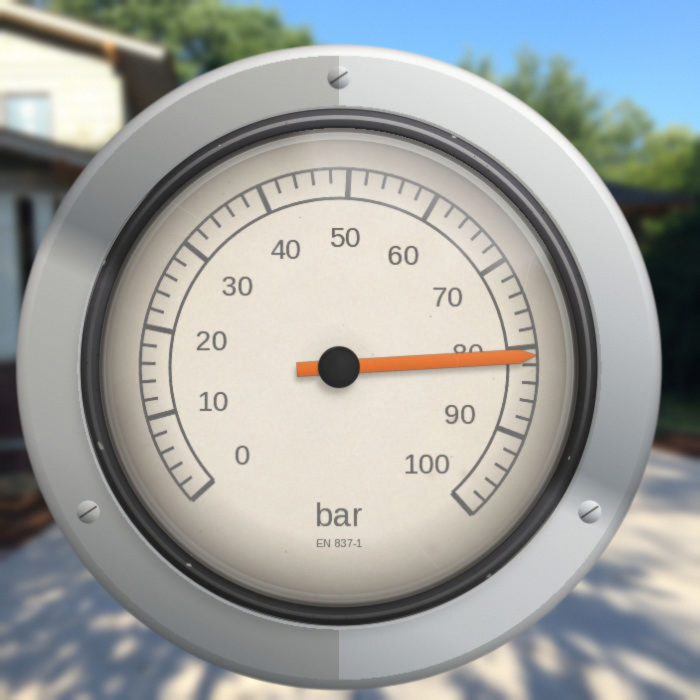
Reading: value=81 unit=bar
